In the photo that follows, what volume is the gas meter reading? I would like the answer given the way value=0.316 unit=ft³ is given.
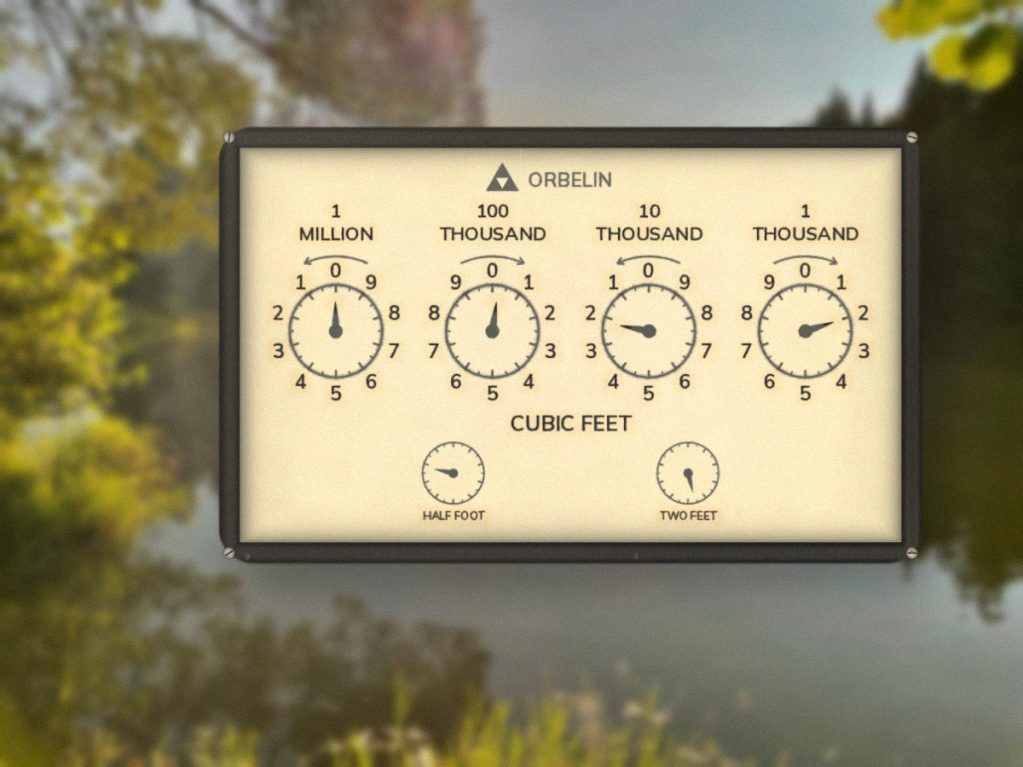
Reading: value=2200 unit=ft³
